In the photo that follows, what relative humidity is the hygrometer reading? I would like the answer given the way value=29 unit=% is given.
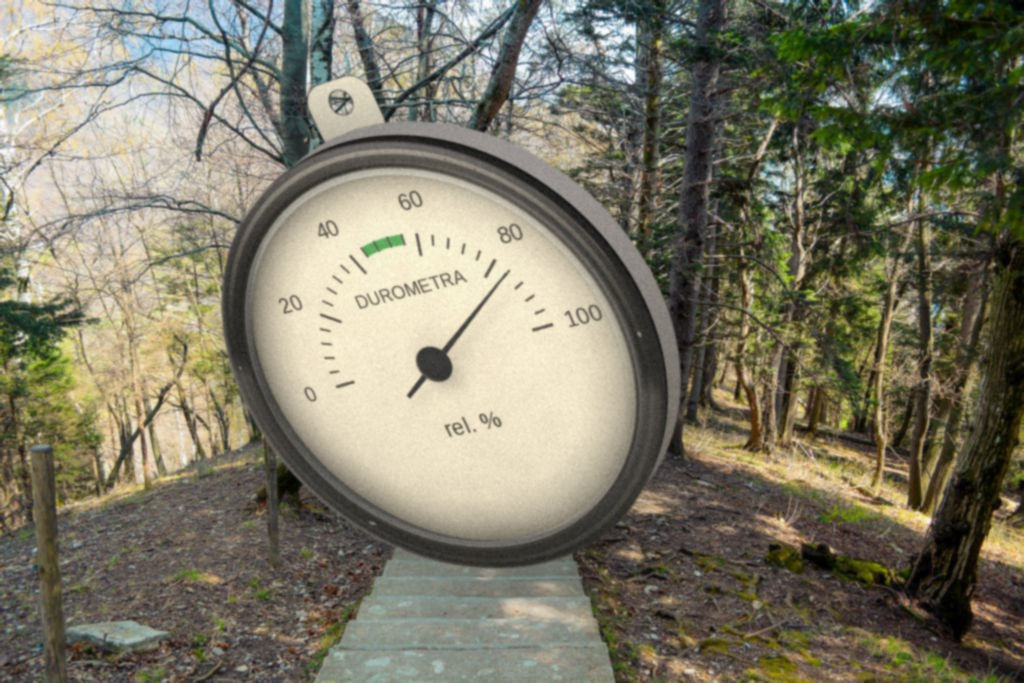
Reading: value=84 unit=%
